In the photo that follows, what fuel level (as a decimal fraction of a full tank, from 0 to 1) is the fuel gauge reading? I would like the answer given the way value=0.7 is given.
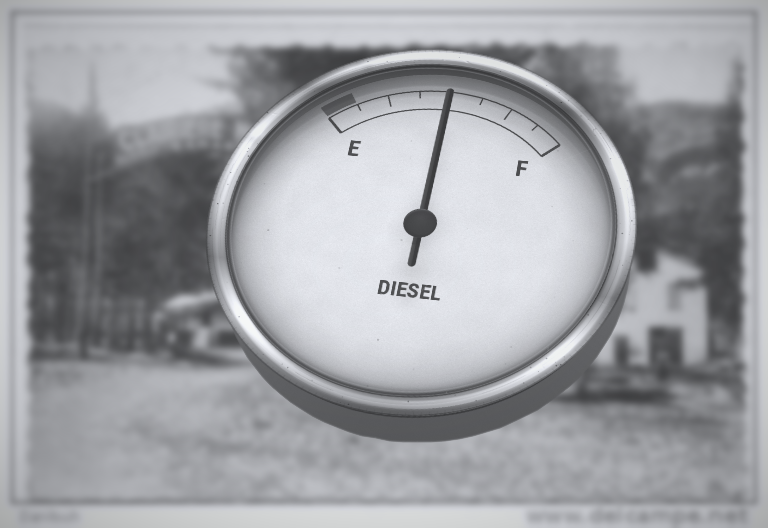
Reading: value=0.5
